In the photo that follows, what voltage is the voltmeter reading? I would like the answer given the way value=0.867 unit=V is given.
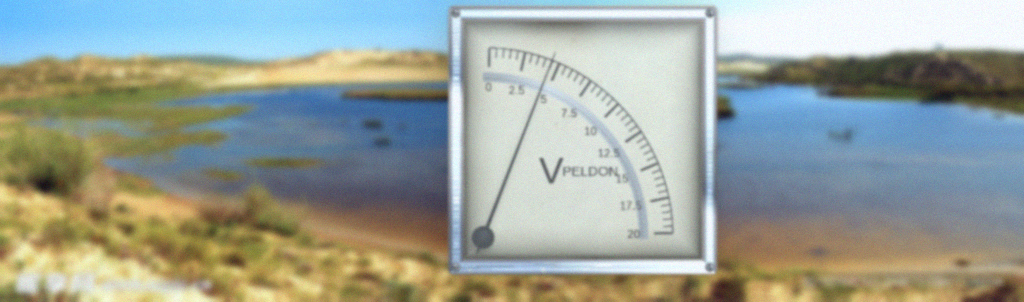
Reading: value=4.5 unit=V
